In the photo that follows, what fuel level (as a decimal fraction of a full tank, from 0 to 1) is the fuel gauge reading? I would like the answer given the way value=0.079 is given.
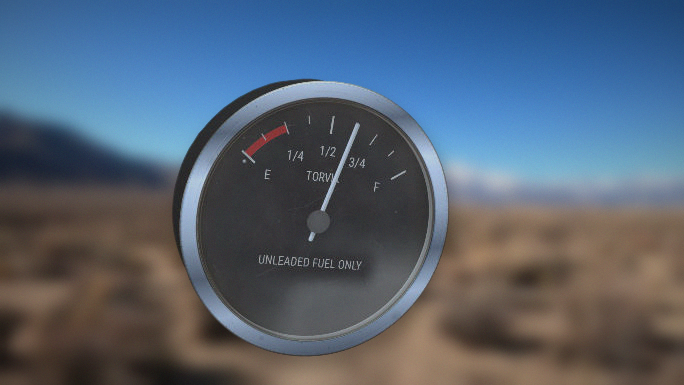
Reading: value=0.625
